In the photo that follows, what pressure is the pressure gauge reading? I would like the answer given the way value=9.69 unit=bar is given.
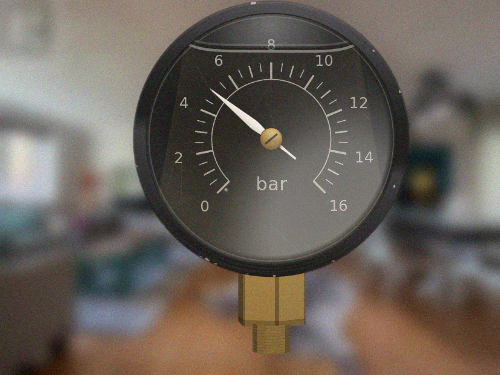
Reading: value=5 unit=bar
